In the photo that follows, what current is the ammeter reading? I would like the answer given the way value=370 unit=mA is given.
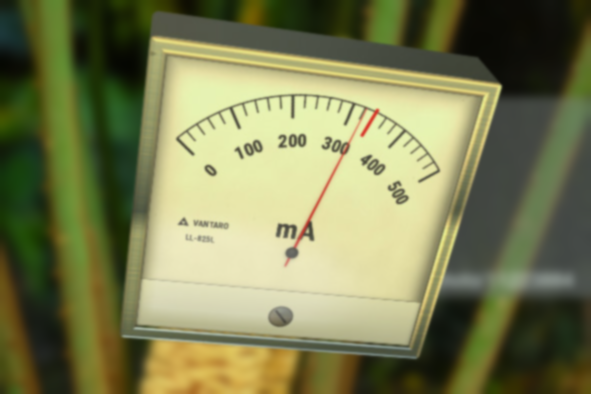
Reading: value=320 unit=mA
